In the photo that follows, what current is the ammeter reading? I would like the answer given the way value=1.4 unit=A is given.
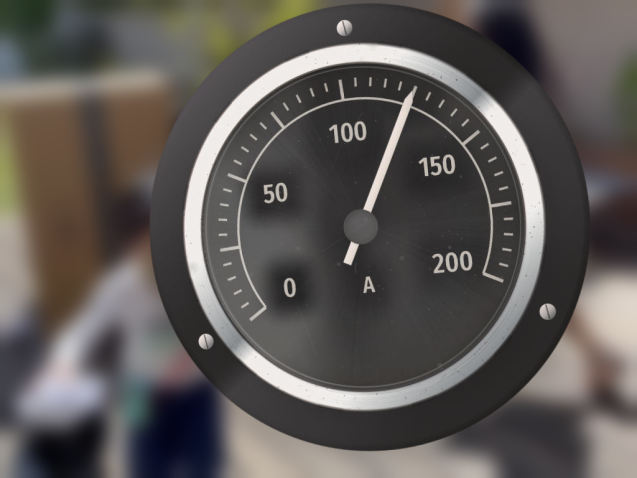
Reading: value=125 unit=A
